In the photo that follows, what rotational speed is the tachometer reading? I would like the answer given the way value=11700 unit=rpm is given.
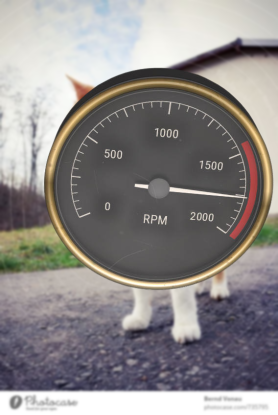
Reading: value=1750 unit=rpm
